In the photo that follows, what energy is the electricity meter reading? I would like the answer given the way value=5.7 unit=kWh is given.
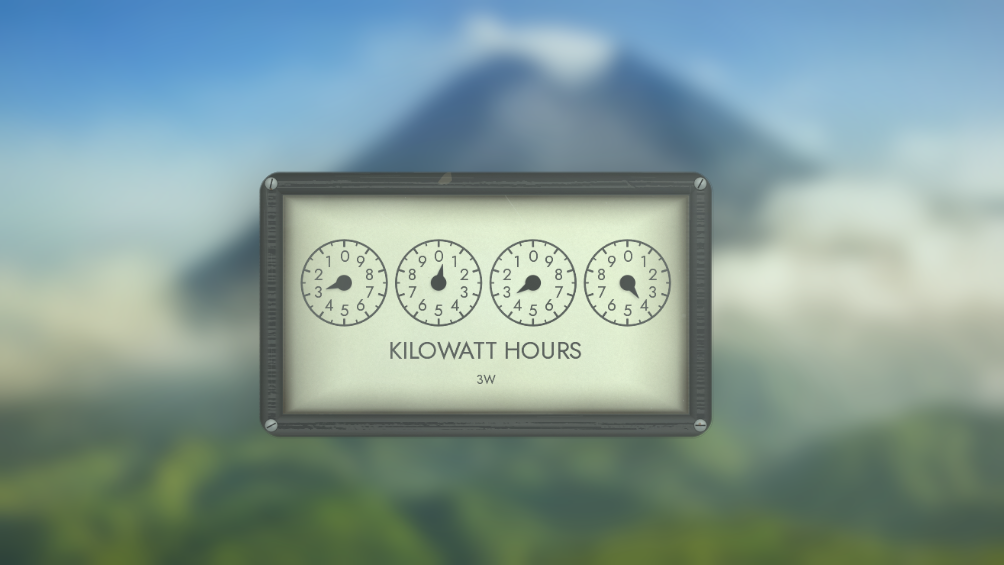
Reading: value=3034 unit=kWh
